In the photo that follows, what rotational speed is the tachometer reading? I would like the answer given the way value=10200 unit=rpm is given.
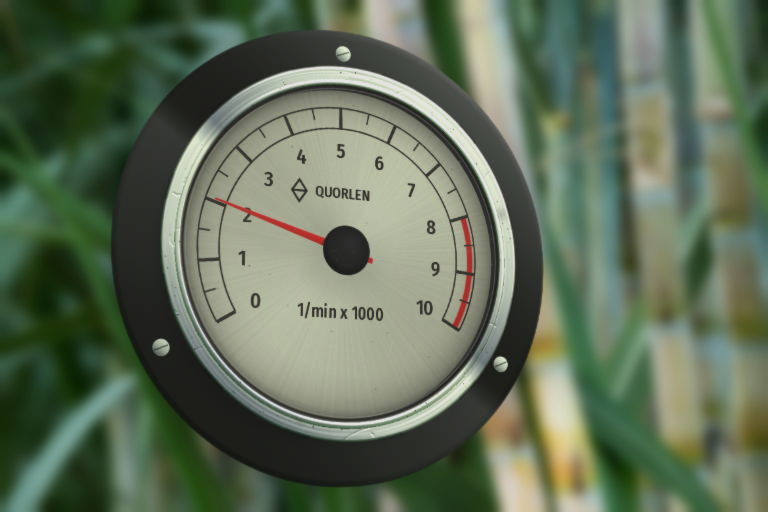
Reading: value=2000 unit=rpm
